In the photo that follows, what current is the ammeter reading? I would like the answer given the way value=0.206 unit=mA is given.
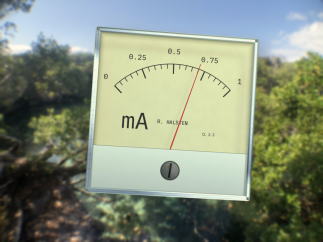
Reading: value=0.7 unit=mA
